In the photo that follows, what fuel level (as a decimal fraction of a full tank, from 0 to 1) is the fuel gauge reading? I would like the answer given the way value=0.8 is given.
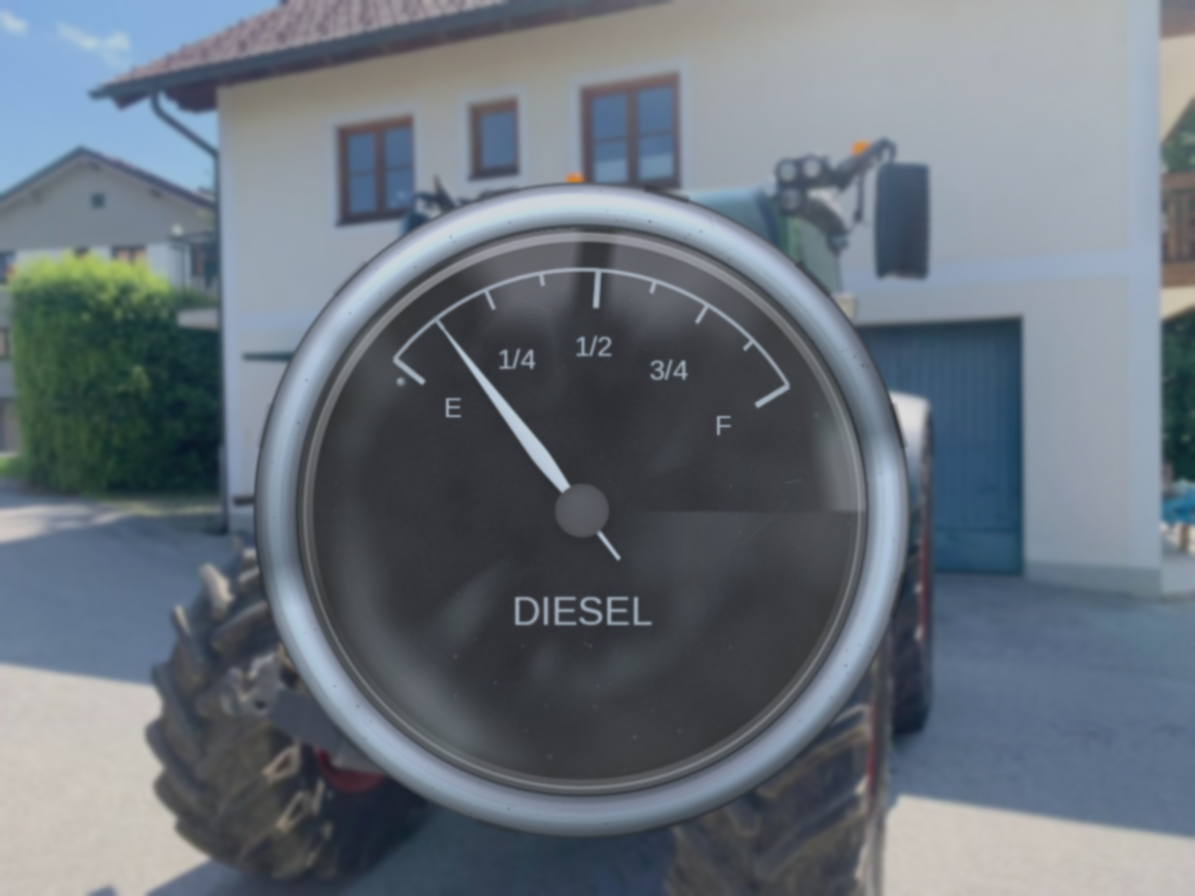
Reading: value=0.125
